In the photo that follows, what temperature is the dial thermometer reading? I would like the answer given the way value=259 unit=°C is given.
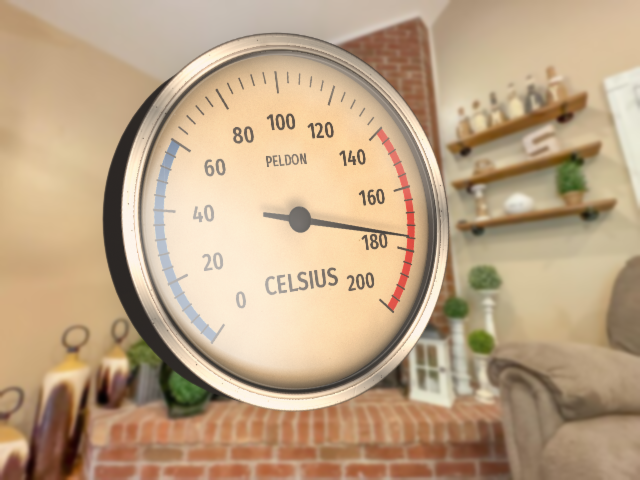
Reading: value=176 unit=°C
